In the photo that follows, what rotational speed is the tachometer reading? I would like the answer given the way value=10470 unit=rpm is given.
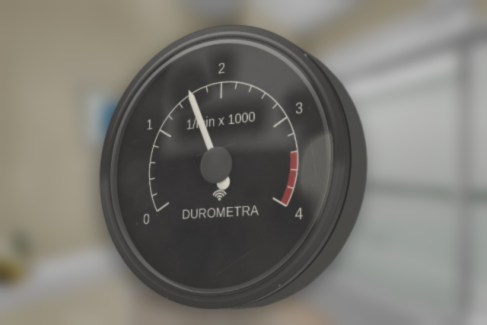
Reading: value=1600 unit=rpm
